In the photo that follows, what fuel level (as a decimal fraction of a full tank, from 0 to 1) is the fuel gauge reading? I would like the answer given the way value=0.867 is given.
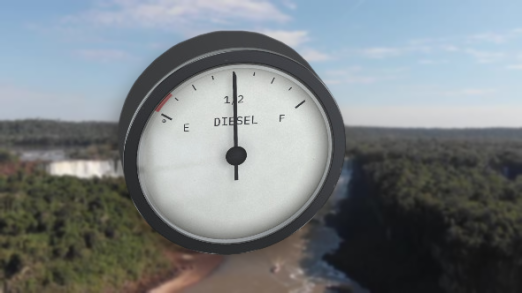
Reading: value=0.5
